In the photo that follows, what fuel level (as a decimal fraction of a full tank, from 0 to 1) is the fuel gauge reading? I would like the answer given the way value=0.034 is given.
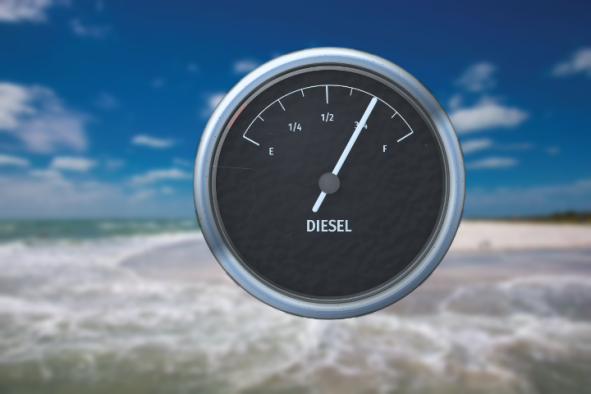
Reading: value=0.75
